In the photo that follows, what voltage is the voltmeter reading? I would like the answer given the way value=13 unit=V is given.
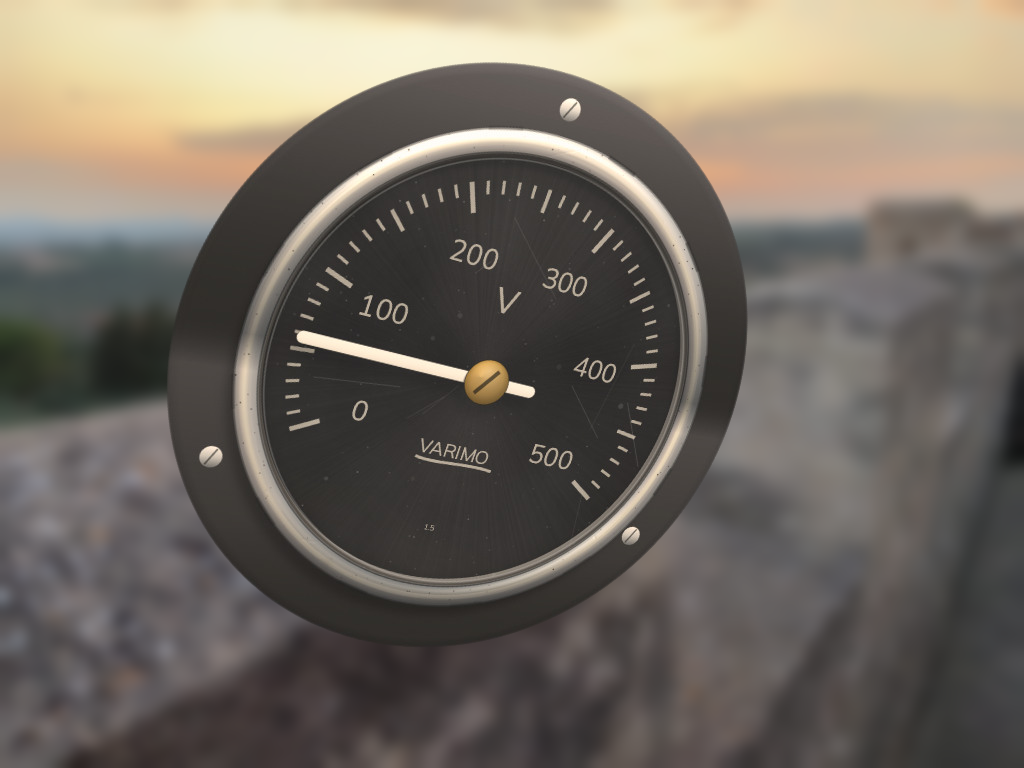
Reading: value=60 unit=V
